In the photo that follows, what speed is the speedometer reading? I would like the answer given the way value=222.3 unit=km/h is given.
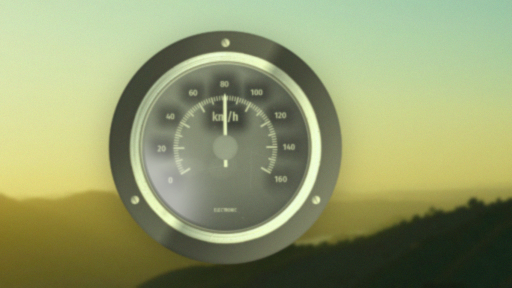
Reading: value=80 unit=km/h
